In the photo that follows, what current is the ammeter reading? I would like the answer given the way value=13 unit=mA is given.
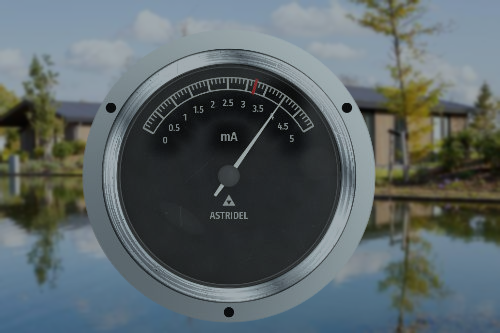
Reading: value=4 unit=mA
